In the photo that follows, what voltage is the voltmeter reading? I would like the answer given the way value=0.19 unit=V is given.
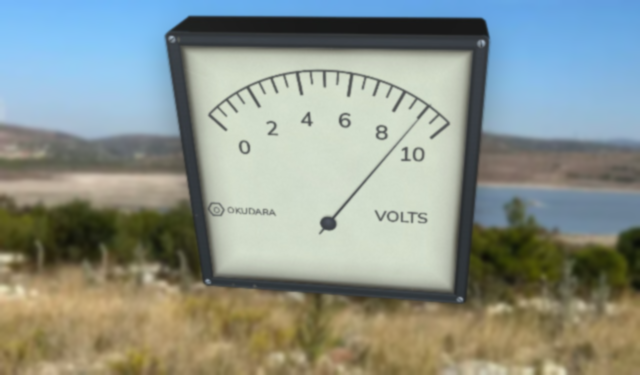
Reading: value=9 unit=V
